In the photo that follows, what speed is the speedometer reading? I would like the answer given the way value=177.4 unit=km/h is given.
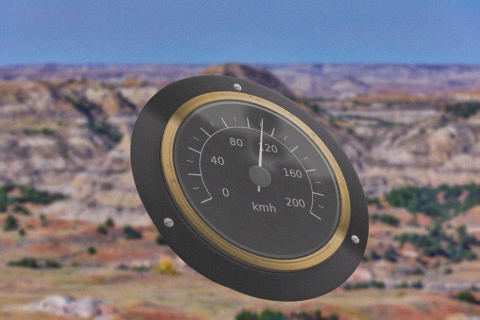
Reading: value=110 unit=km/h
